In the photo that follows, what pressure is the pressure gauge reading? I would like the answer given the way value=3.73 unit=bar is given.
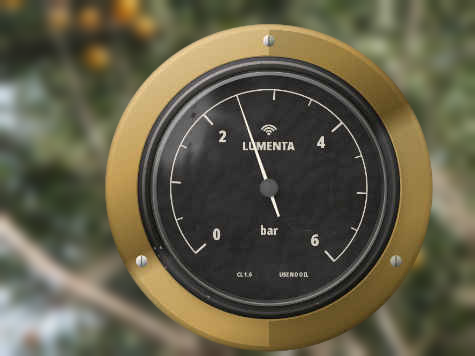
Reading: value=2.5 unit=bar
